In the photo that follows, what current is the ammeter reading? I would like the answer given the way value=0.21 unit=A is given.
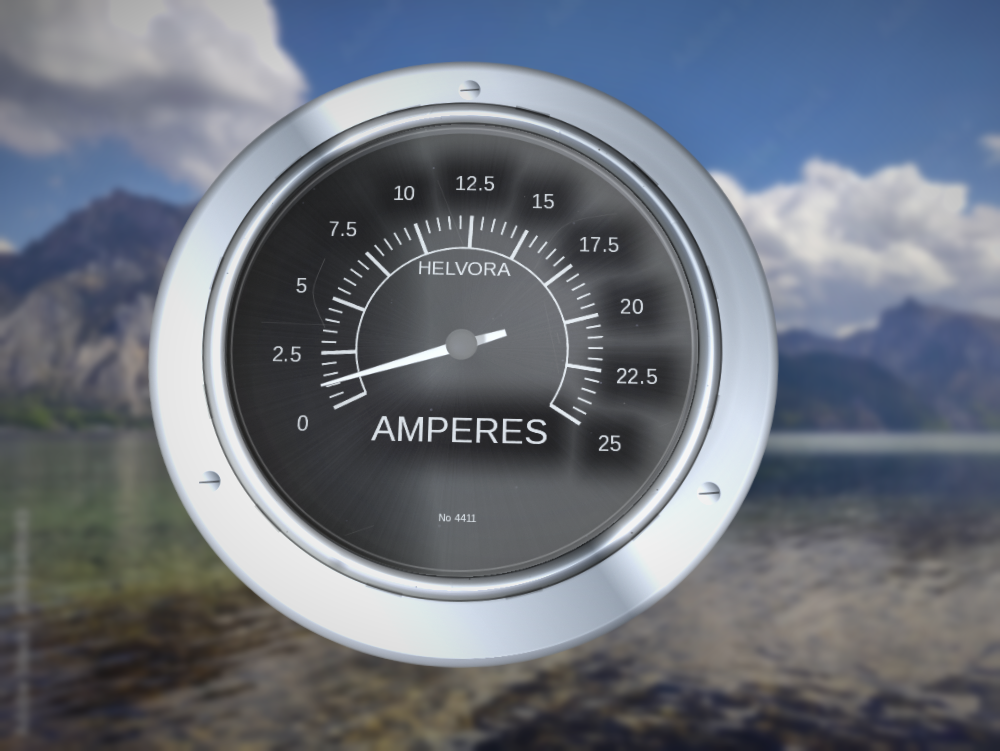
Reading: value=1 unit=A
